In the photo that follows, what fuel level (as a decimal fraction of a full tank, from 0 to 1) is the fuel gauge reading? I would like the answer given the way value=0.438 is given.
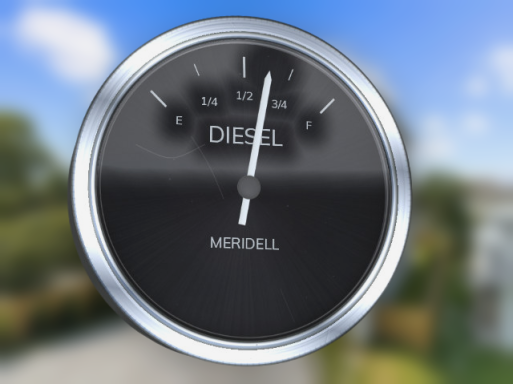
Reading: value=0.625
